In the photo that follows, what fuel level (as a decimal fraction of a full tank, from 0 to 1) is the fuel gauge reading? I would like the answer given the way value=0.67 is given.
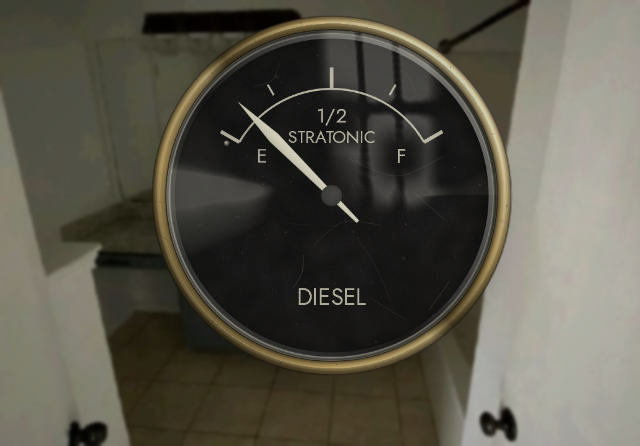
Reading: value=0.125
